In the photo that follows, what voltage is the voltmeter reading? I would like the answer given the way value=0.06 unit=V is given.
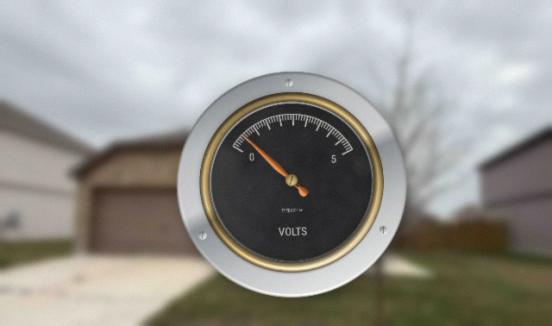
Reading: value=0.5 unit=V
